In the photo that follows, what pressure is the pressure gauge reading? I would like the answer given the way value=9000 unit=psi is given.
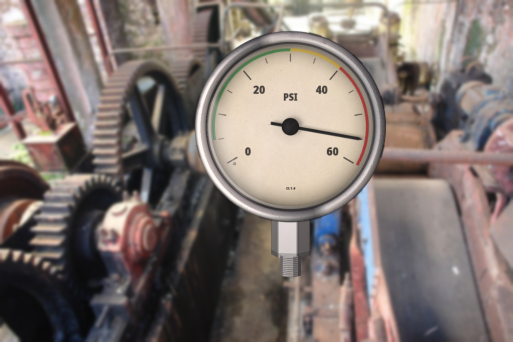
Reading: value=55 unit=psi
